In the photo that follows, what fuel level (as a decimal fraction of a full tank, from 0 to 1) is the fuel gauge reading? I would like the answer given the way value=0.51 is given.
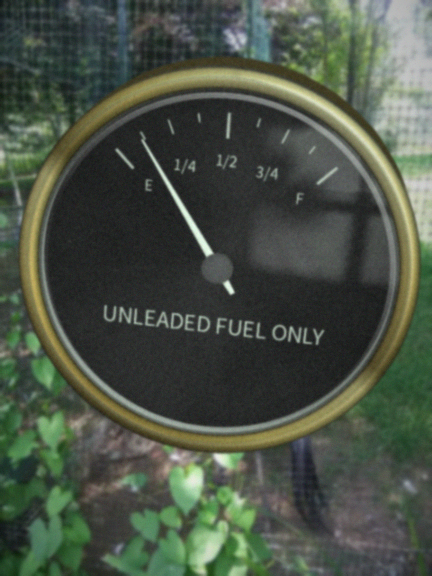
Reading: value=0.125
